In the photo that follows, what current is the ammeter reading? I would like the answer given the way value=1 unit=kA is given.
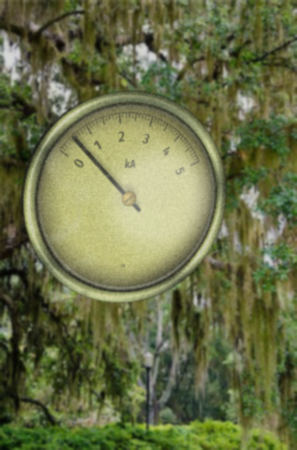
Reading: value=0.5 unit=kA
